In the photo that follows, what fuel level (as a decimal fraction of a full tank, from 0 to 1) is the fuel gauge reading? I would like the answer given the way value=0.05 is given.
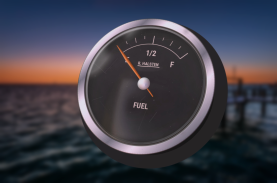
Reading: value=0
